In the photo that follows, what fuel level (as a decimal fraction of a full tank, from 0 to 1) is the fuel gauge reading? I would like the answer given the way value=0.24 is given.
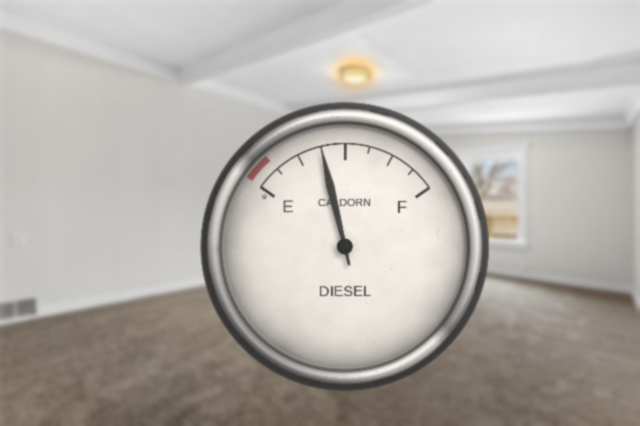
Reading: value=0.375
